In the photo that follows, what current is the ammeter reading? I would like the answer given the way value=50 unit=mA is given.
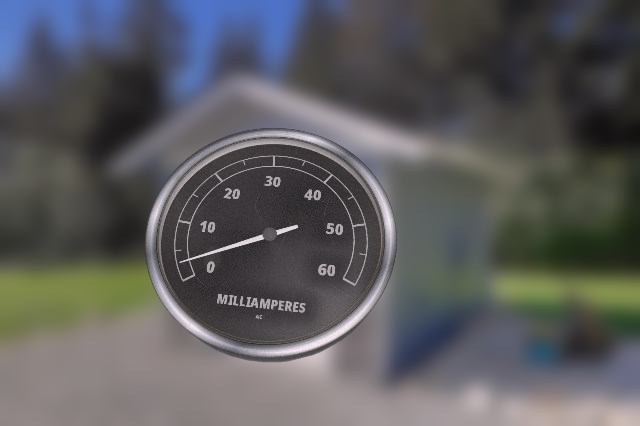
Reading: value=2.5 unit=mA
